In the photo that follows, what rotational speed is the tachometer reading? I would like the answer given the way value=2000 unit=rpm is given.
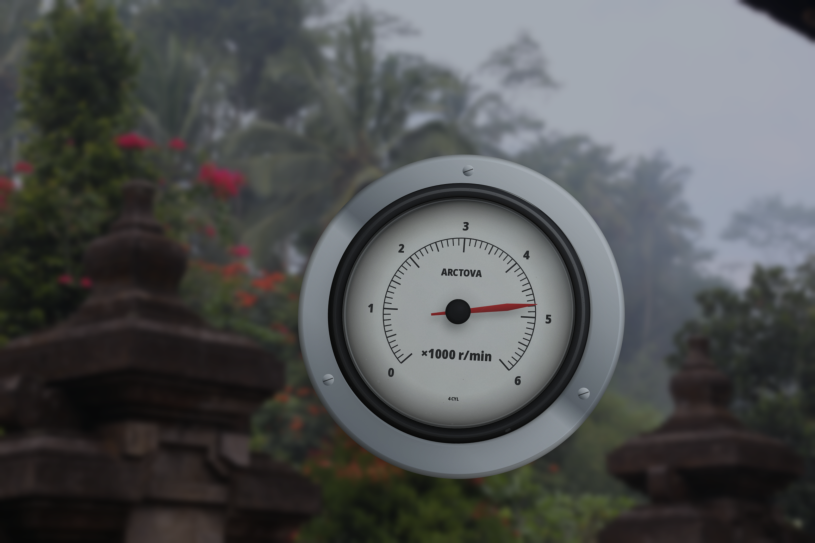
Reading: value=4800 unit=rpm
